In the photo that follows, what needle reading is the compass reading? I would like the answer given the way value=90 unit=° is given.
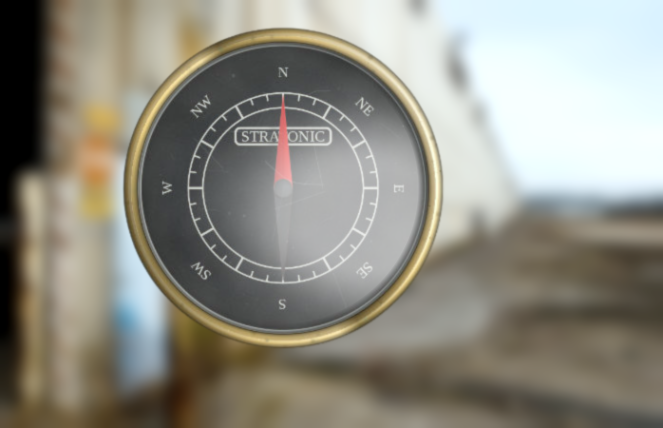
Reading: value=0 unit=°
